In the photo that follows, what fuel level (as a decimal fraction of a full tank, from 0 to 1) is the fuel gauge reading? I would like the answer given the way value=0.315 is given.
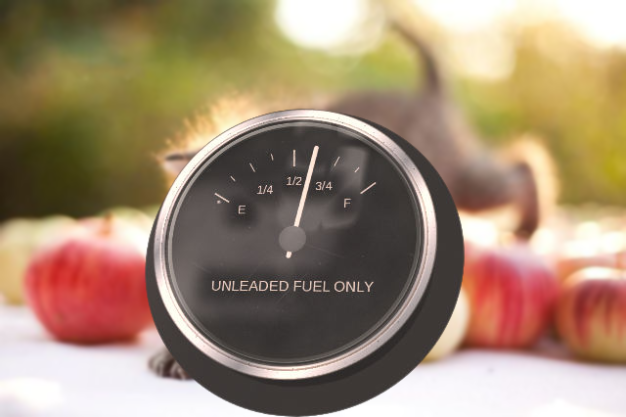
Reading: value=0.625
